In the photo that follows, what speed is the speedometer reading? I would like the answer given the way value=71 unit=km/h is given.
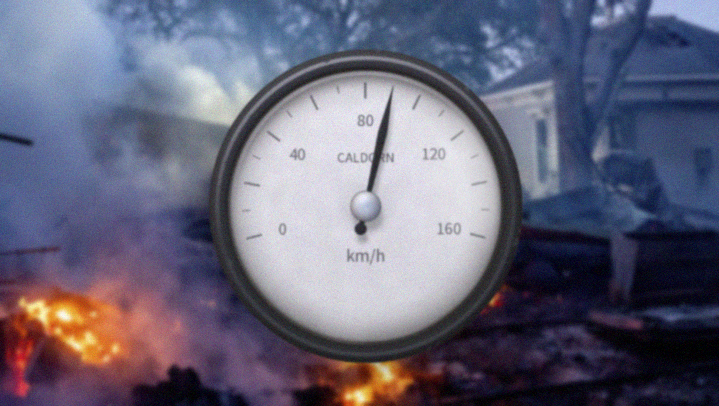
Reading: value=90 unit=km/h
